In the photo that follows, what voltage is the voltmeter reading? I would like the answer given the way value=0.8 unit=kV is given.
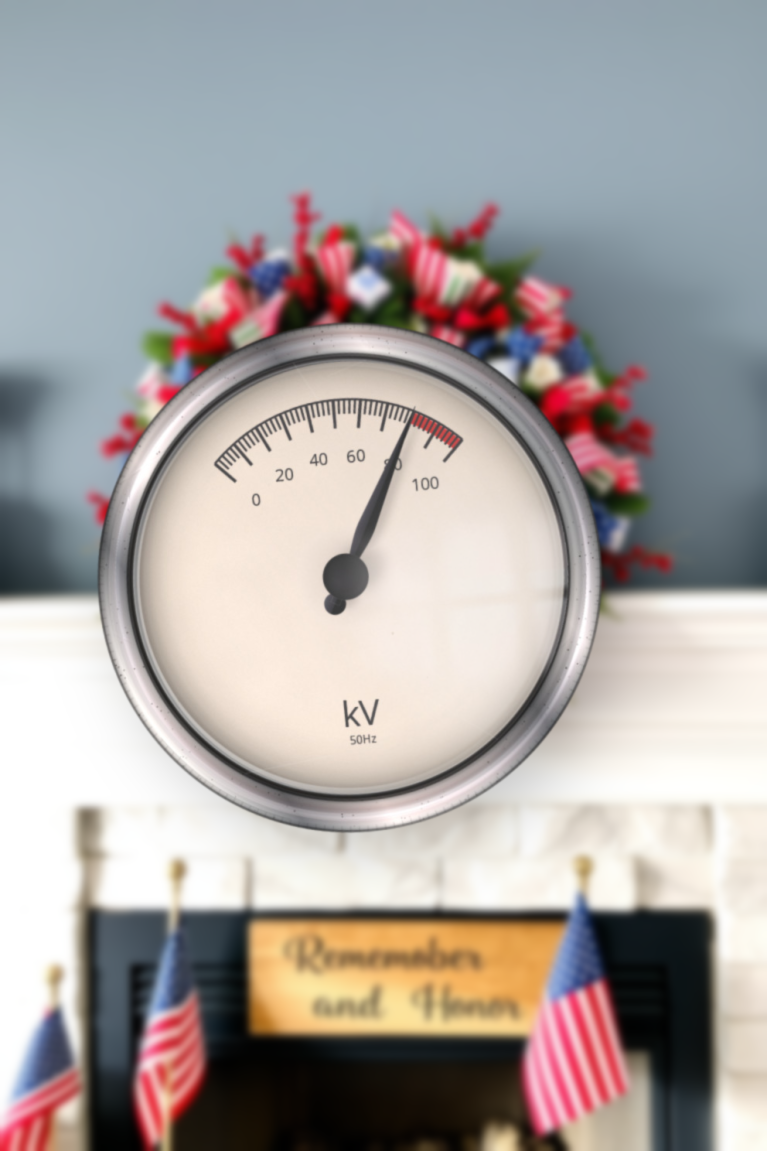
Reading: value=80 unit=kV
